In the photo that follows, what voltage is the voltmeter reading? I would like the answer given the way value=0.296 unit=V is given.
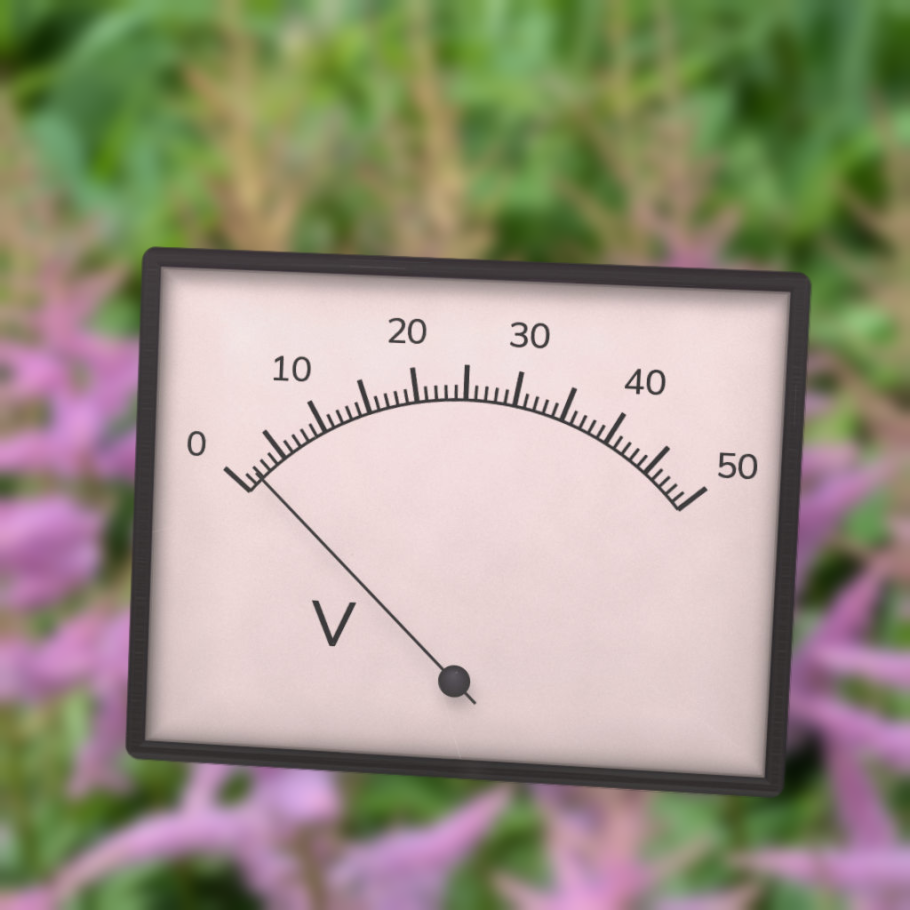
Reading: value=2 unit=V
